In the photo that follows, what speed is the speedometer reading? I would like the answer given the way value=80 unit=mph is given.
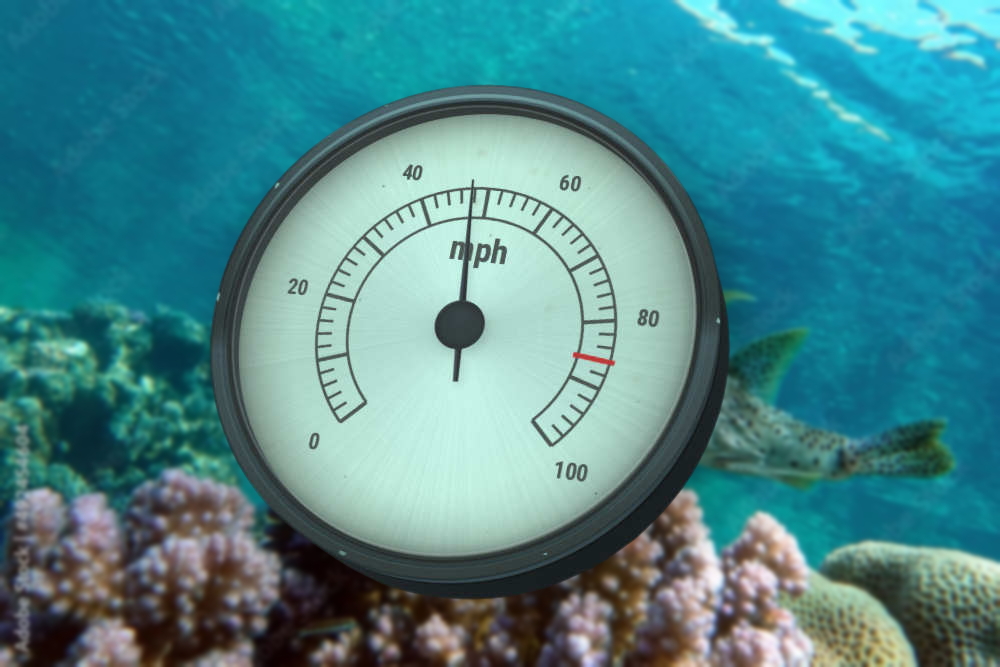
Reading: value=48 unit=mph
